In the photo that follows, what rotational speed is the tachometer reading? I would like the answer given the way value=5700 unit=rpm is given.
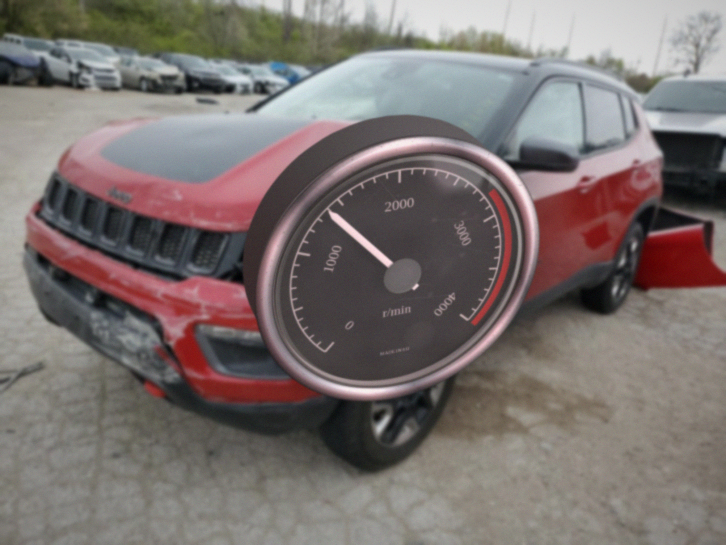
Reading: value=1400 unit=rpm
